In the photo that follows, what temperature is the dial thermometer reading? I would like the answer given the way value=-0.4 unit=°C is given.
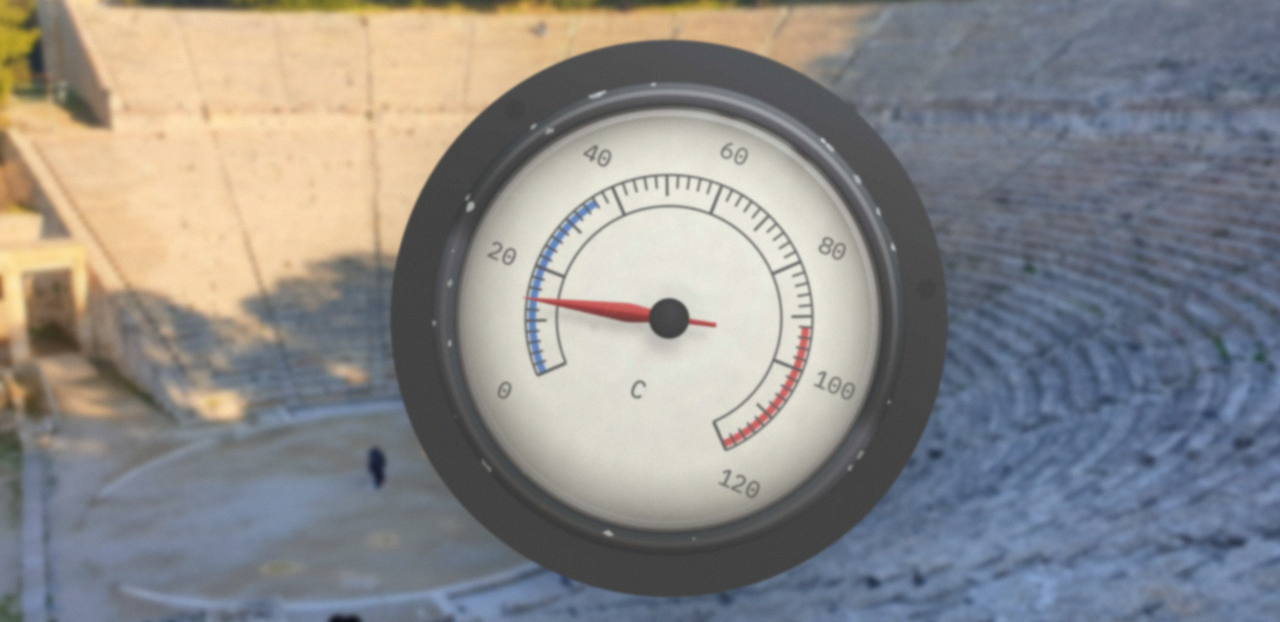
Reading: value=14 unit=°C
